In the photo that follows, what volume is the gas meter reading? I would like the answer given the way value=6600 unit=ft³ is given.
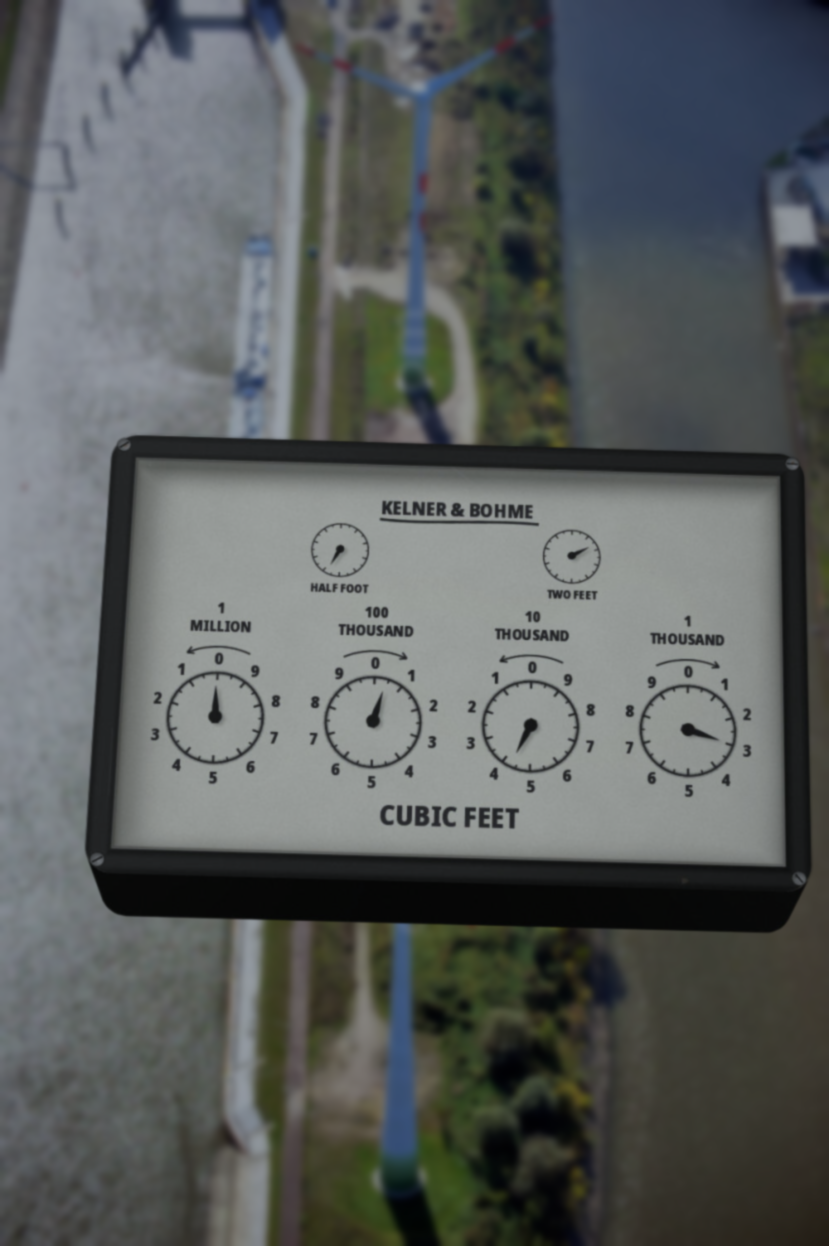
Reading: value=4300 unit=ft³
